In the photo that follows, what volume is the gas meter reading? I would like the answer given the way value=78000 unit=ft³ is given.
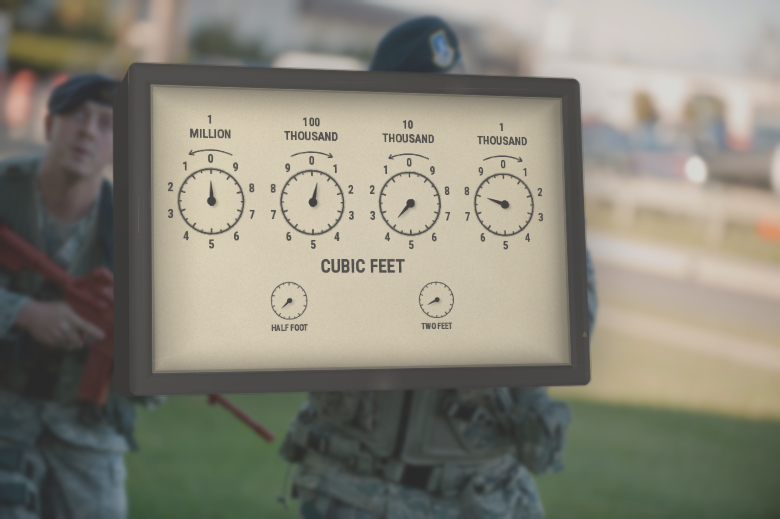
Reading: value=3800 unit=ft³
